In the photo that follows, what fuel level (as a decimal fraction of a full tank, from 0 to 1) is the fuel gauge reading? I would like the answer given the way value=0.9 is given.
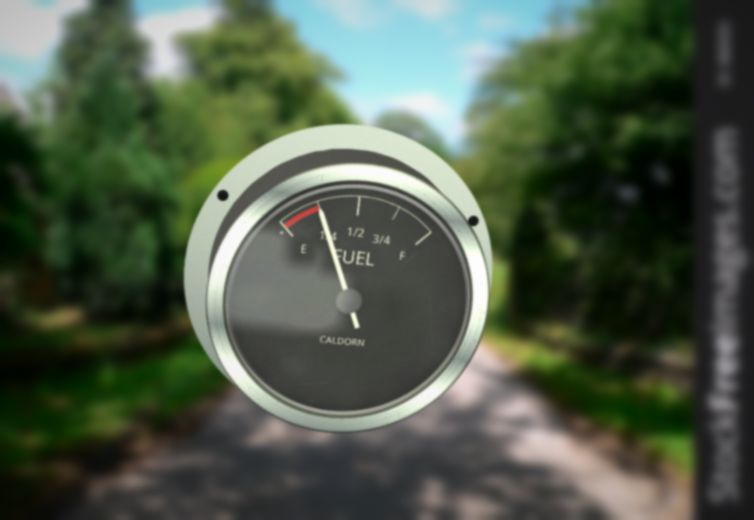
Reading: value=0.25
